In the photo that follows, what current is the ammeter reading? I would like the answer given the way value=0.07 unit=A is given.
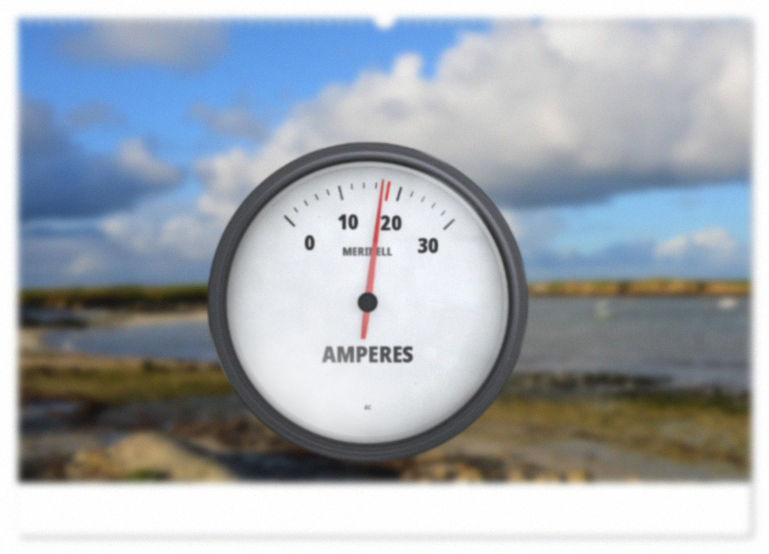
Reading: value=17 unit=A
